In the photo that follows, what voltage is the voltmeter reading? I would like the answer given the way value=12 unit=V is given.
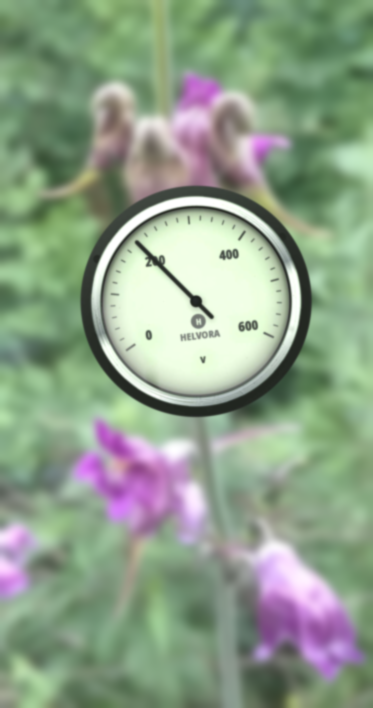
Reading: value=200 unit=V
